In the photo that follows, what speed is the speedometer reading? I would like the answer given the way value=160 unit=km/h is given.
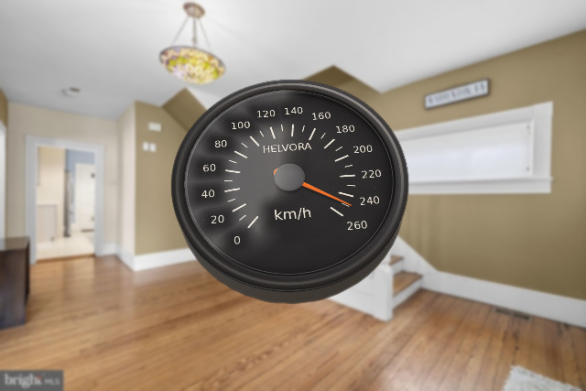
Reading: value=250 unit=km/h
